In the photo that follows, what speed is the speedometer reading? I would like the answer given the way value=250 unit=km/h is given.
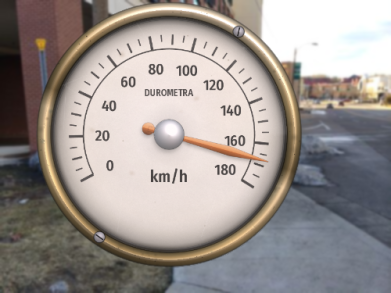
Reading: value=167.5 unit=km/h
